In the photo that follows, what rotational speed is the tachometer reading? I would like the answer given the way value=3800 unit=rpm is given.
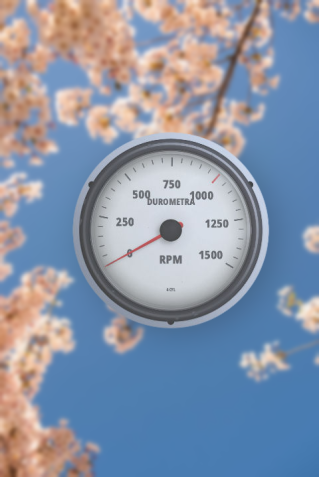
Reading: value=0 unit=rpm
